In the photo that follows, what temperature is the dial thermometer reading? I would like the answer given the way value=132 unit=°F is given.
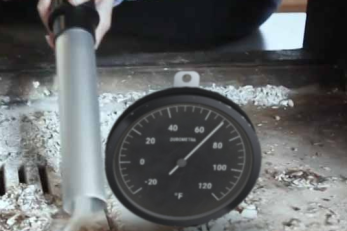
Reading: value=68 unit=°F
